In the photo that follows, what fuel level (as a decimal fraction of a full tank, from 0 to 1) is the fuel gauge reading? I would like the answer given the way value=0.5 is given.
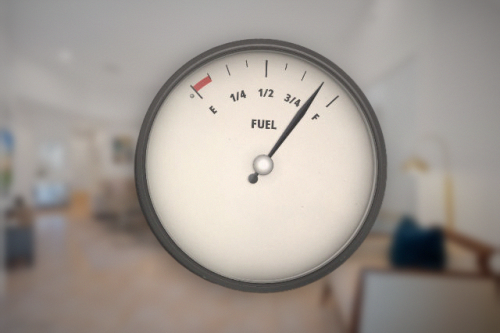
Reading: value=0.875
